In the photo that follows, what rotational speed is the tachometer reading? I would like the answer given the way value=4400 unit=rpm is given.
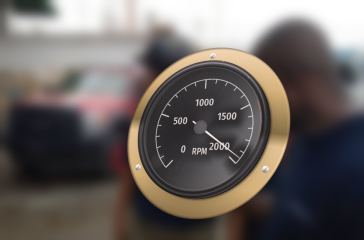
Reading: value=1950 unit=rpm
